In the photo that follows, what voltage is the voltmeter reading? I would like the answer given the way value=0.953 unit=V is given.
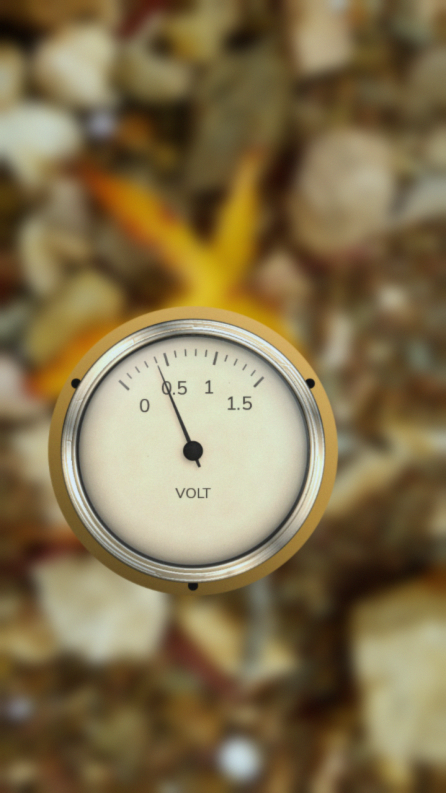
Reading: value=0.4 unit=V
